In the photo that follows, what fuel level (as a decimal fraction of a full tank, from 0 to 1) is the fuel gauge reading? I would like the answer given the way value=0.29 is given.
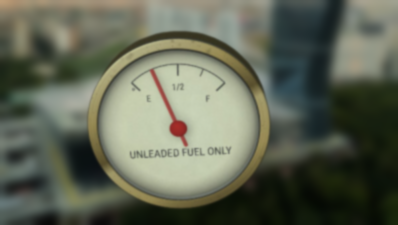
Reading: value=0.25
